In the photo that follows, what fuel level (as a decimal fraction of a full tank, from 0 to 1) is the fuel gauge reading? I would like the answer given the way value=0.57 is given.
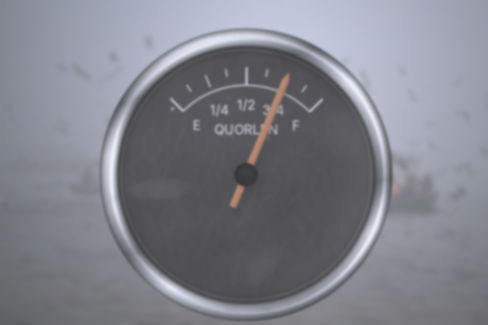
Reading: value=0.75
